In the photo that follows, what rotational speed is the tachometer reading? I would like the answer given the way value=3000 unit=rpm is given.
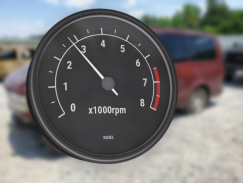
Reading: value=2750 unit=rpm
